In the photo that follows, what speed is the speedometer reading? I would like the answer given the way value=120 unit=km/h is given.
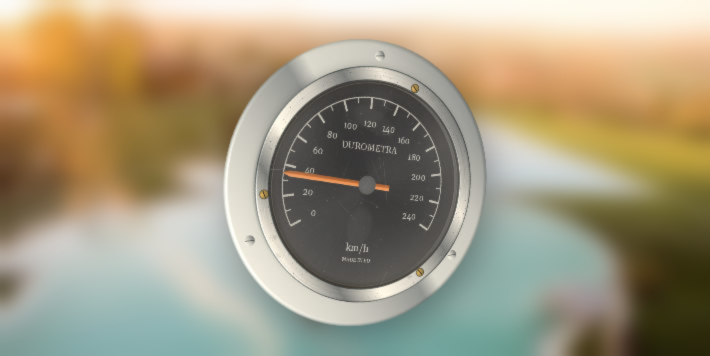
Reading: value=35 unit=km/h
